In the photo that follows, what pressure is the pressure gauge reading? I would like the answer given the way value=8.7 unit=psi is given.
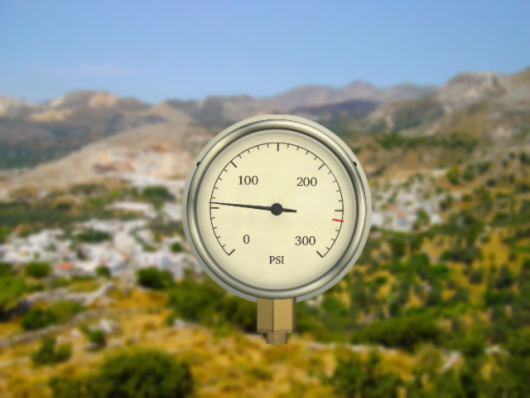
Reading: value=55 unit=psi
